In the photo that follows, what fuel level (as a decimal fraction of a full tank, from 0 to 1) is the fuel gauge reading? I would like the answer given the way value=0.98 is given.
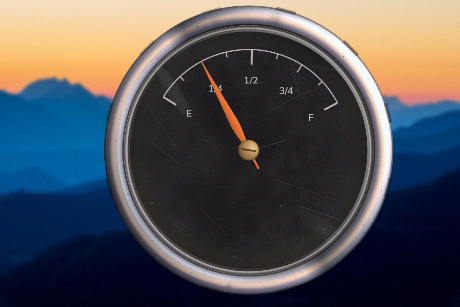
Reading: value=0.25
